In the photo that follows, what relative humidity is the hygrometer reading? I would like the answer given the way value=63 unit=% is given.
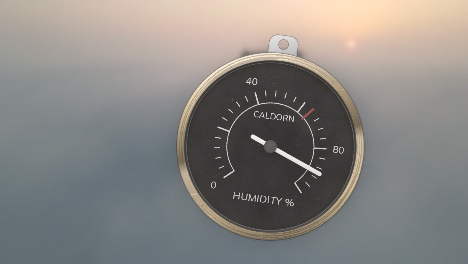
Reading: value=90 unit=%
